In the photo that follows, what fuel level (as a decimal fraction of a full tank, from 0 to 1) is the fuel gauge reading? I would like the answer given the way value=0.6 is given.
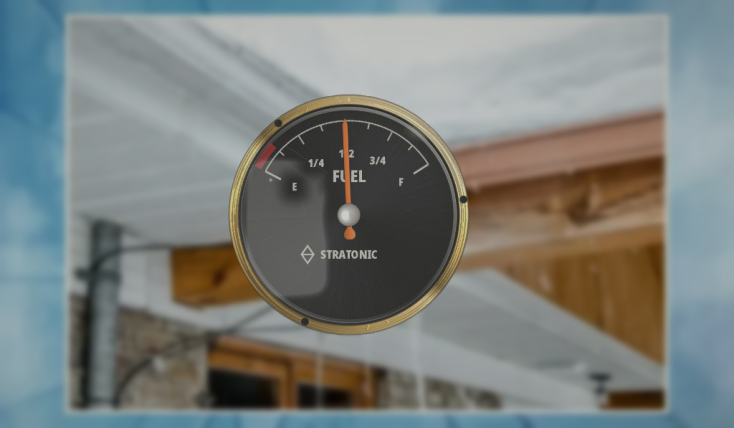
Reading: value=0.5
